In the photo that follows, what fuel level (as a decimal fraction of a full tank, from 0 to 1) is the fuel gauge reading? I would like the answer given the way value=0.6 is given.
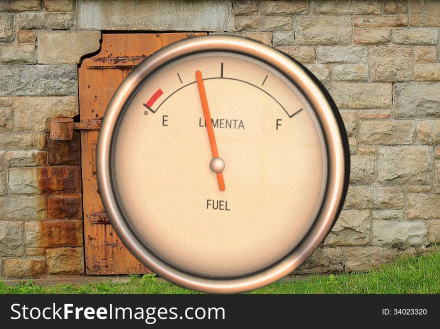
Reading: value=0.375
